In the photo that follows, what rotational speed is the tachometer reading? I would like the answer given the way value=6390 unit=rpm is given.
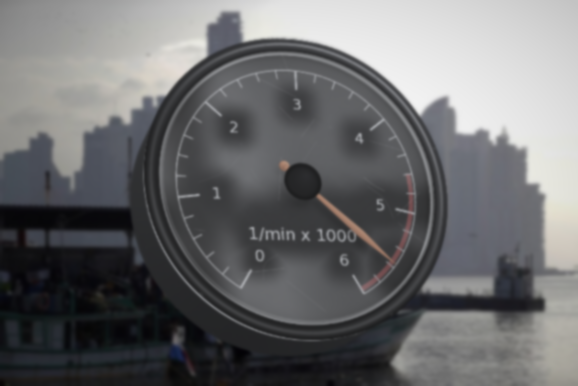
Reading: value=5600 unit=rpm
